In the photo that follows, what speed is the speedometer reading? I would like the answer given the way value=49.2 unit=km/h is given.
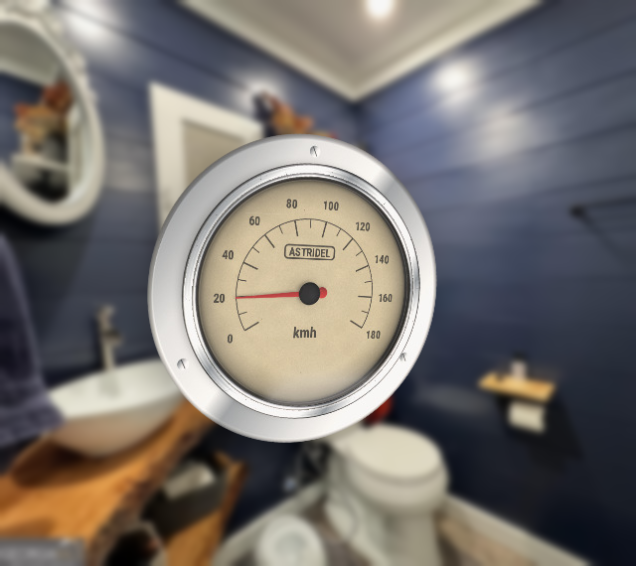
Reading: value=20 unit=km/h
